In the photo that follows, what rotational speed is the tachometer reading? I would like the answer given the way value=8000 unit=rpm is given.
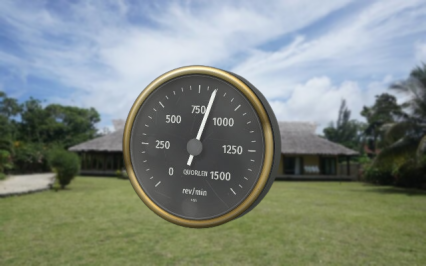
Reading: value=850 unit=rpm
